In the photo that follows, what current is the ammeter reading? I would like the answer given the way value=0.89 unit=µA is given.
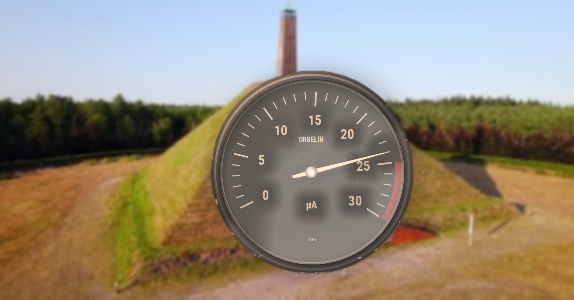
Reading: value=24 unit=µA
